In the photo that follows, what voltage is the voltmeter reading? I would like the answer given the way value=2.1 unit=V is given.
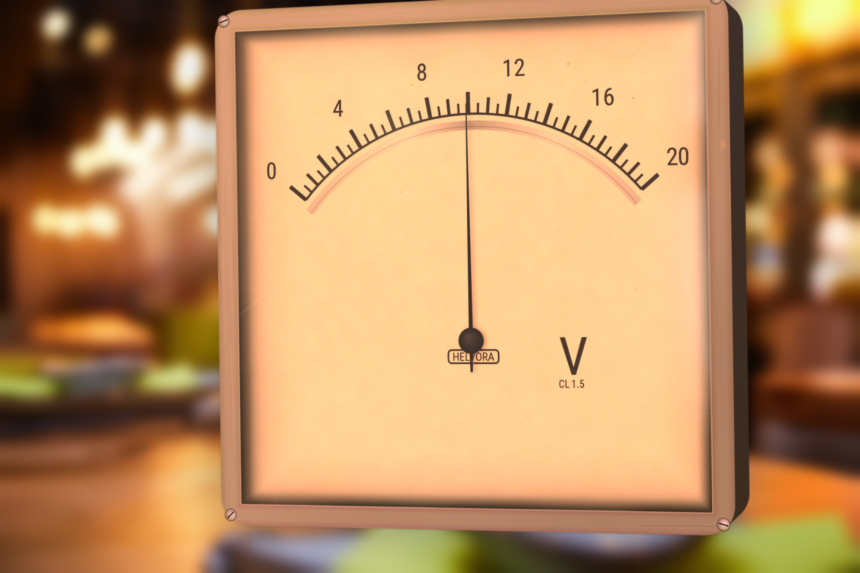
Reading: value=10 unit=V
